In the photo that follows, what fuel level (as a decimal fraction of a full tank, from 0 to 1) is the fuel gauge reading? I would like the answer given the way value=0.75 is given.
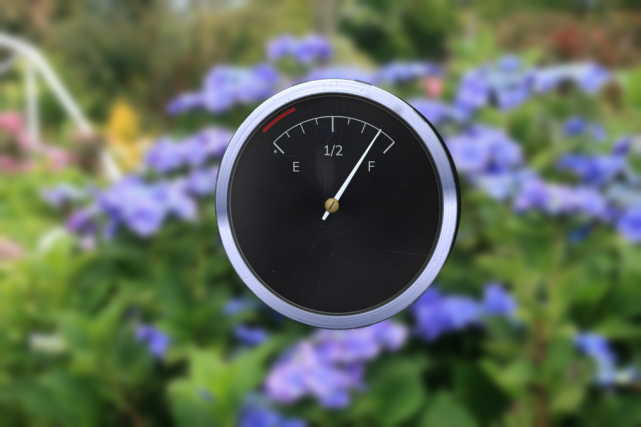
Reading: value=0.875
